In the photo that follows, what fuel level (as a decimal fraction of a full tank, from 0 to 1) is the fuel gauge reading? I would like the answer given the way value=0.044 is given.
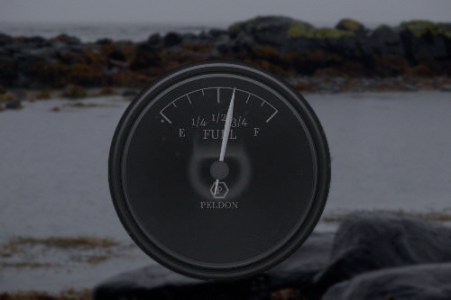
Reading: value=0.625
